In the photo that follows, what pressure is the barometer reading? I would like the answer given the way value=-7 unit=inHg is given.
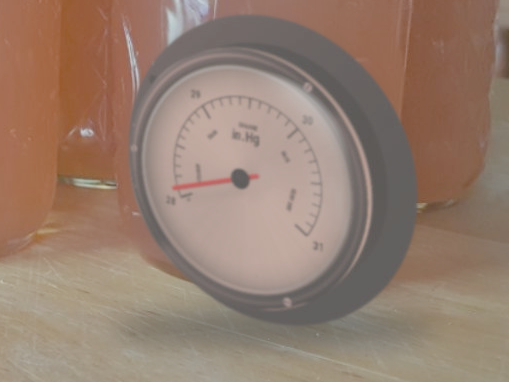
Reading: value=28.1 unit=inHg
